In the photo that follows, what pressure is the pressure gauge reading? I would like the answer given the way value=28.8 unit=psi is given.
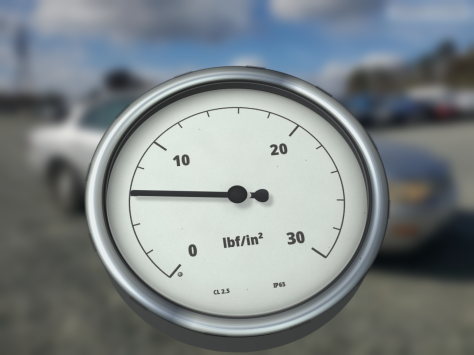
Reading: value=6 unit=psi
